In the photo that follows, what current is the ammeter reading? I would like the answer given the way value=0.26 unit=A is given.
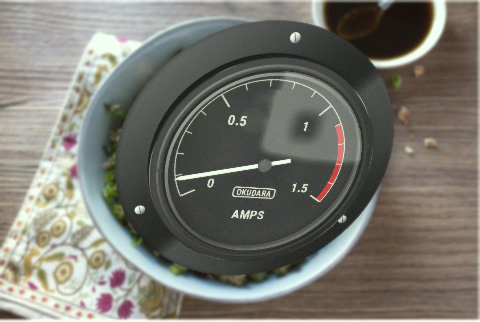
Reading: value=0.1 unit=A
